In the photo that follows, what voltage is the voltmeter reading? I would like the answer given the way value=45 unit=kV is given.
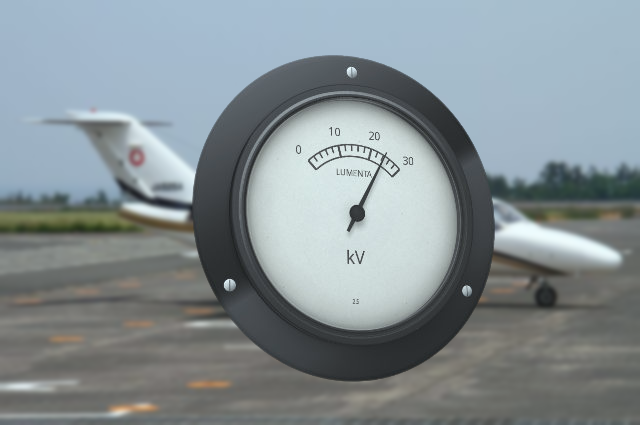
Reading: value=24 unit=kV
